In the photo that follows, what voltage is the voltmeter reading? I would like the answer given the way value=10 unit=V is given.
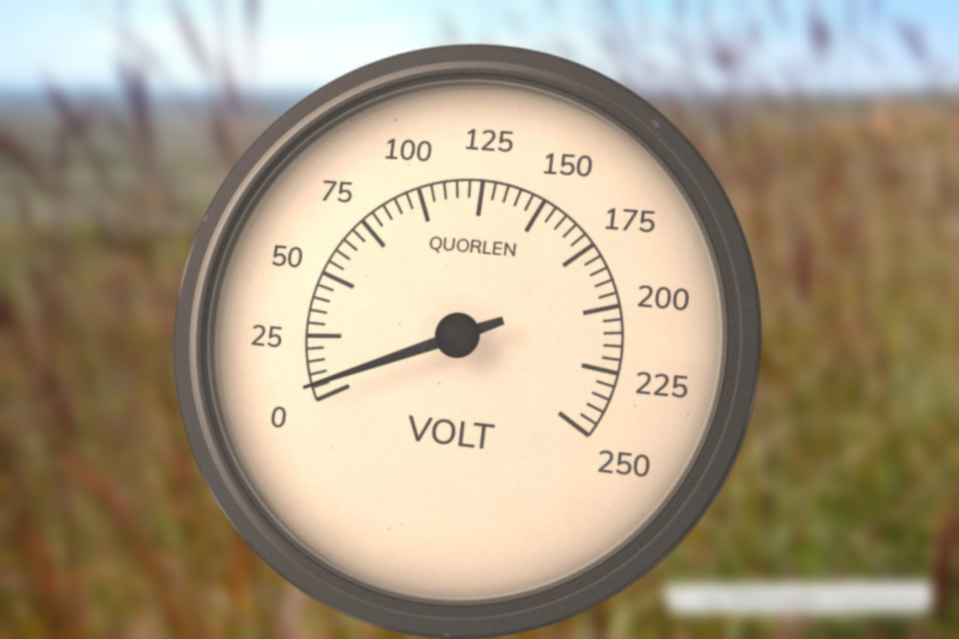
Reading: value=5 unit=V
